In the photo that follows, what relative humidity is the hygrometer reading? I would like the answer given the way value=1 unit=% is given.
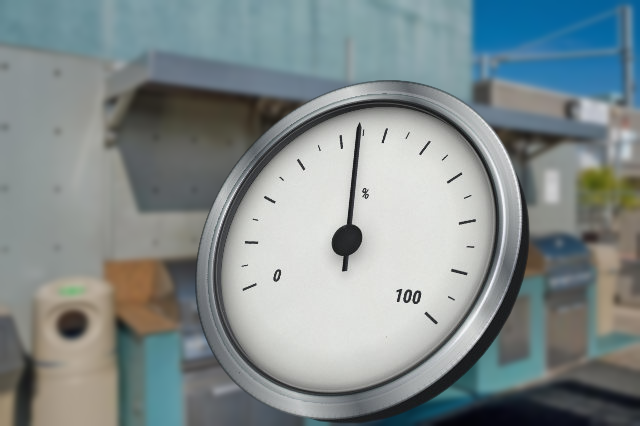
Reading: value=45 unit=%
